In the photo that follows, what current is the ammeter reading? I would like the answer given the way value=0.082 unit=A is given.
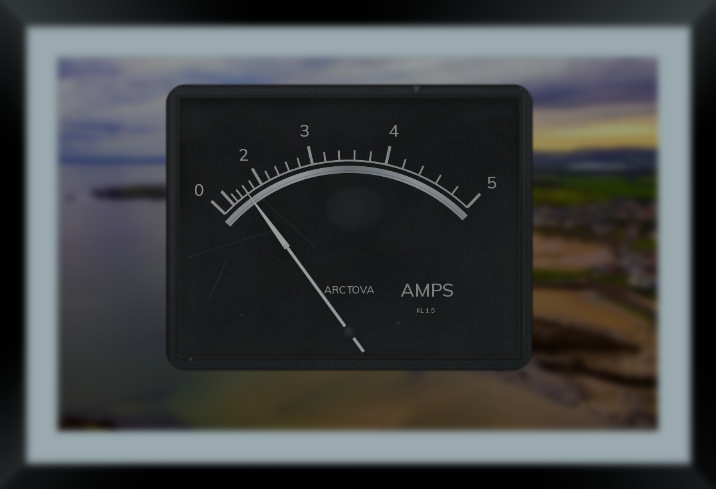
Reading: value=1.6 unit=A
